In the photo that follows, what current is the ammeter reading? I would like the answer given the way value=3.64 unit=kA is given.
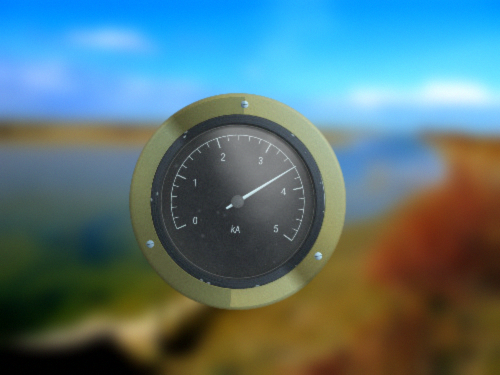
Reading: value=3.6 unit=kA
